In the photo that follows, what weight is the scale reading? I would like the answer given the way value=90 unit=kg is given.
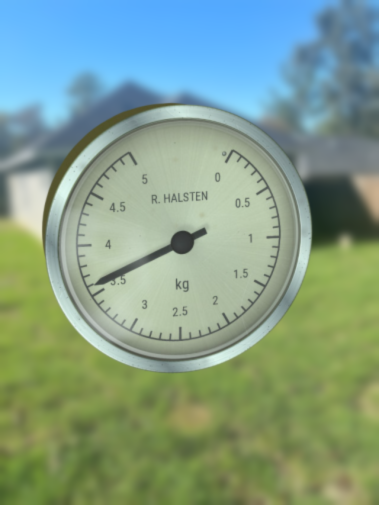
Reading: value=3.6 unit=kg
